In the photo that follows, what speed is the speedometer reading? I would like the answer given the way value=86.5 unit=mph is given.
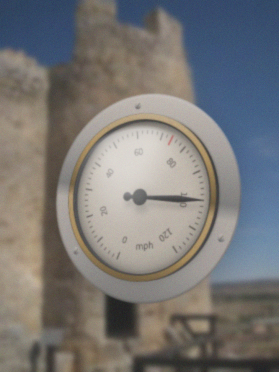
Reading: value=100 unit=mph
